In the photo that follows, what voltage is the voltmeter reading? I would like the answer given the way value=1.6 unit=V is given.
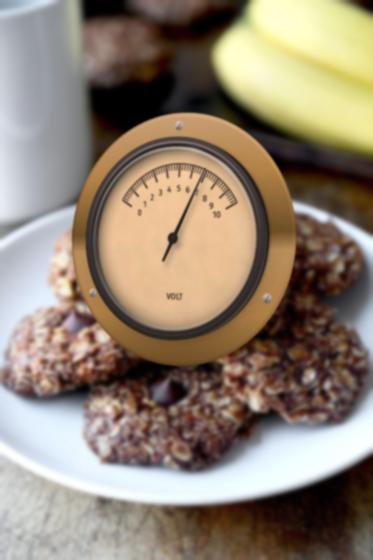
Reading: value=7 unit=V
